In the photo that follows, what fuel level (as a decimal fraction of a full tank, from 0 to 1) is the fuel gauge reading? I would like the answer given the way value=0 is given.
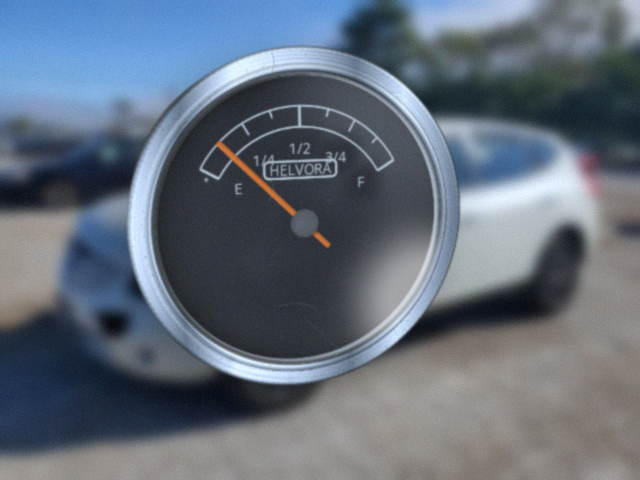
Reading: value=0.125
